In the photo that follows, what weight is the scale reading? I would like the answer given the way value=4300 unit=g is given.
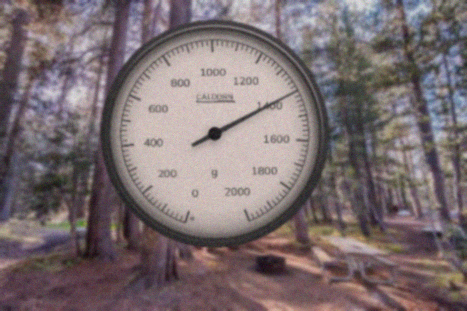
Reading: value=1400 unit=g
